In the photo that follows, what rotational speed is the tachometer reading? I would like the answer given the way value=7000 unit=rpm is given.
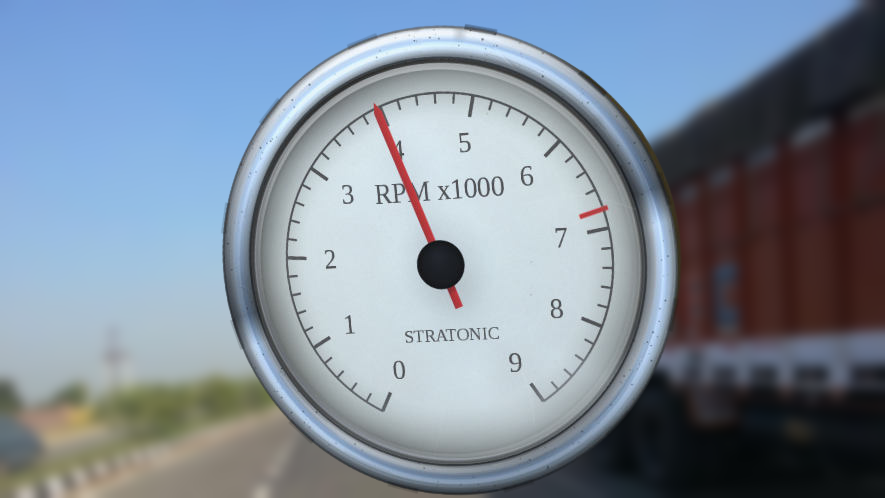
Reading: value=4000 unit=rpm
